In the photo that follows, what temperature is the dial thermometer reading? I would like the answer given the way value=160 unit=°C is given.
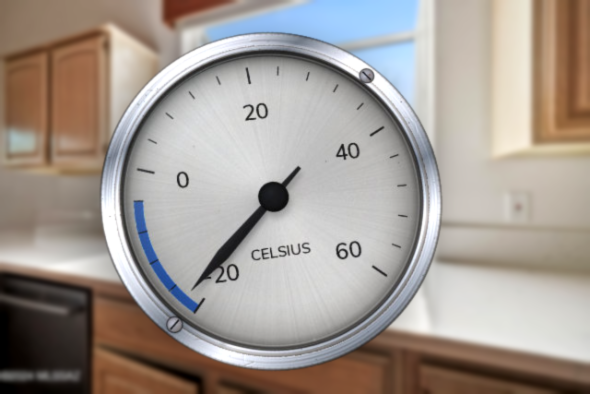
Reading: value=-18 unit=°C
